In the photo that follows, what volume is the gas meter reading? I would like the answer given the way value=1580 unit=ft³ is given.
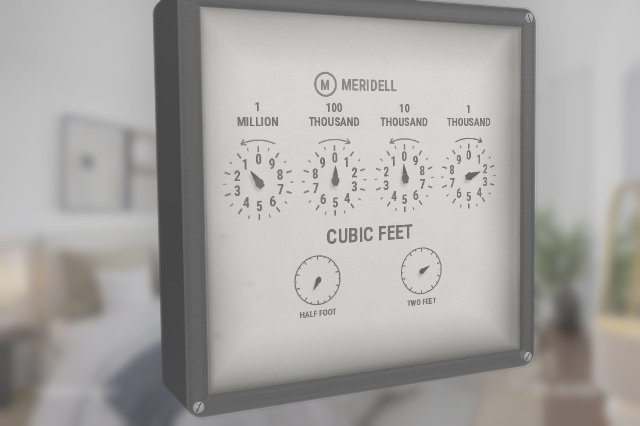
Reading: value=100200 unit=ft³
